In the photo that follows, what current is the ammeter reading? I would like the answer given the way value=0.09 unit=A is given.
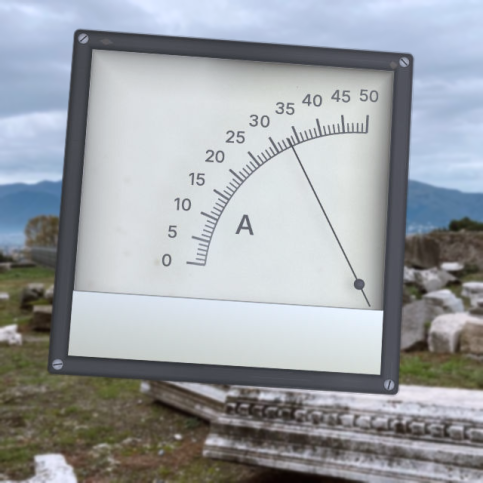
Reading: value=33 unit=A
